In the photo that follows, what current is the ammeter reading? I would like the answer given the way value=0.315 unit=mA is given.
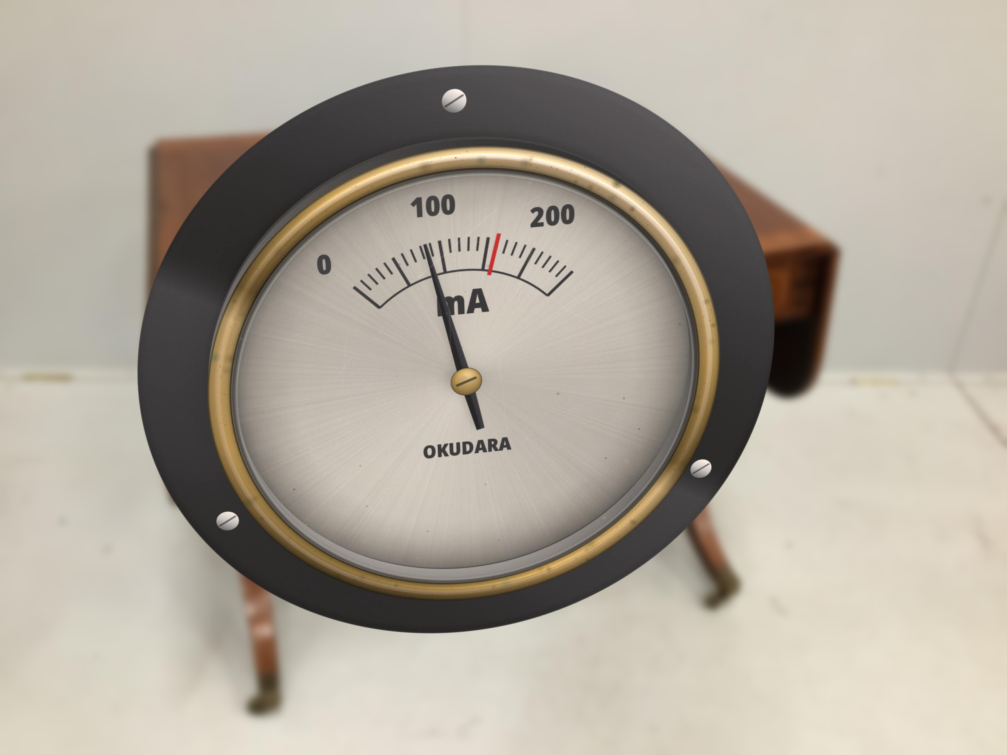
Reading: value=85 unit=mA
